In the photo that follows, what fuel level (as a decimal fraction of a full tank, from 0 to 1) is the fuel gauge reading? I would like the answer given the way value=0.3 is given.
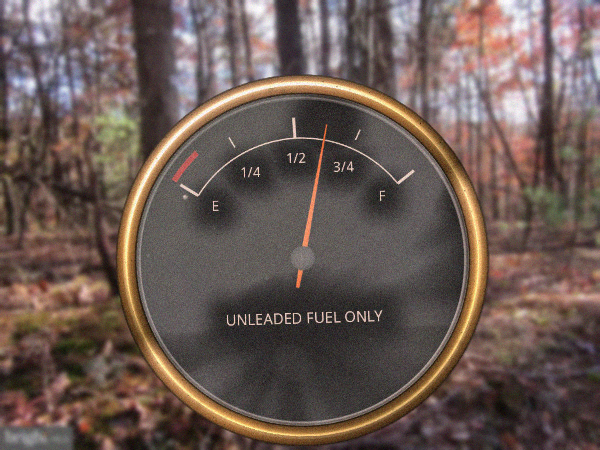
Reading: value=0.625
